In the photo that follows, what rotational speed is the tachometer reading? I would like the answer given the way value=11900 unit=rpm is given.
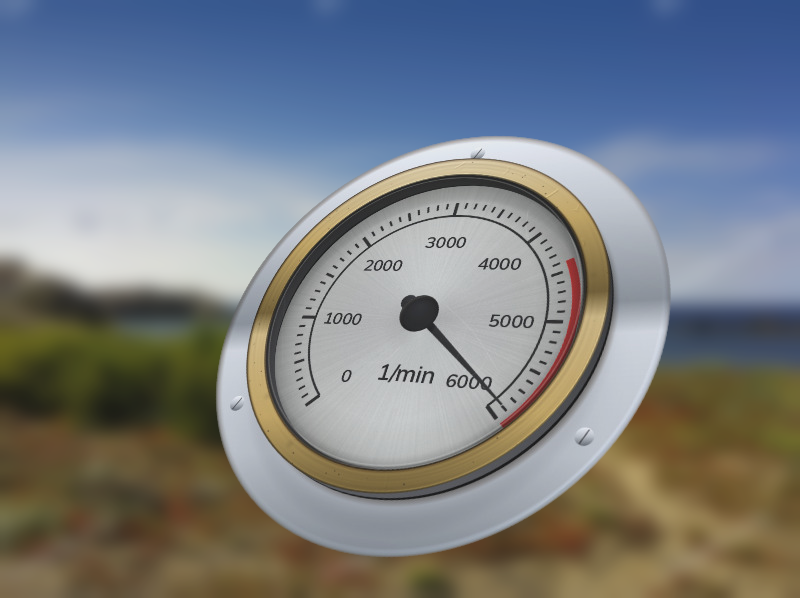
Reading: value=5900 unit=rpm
